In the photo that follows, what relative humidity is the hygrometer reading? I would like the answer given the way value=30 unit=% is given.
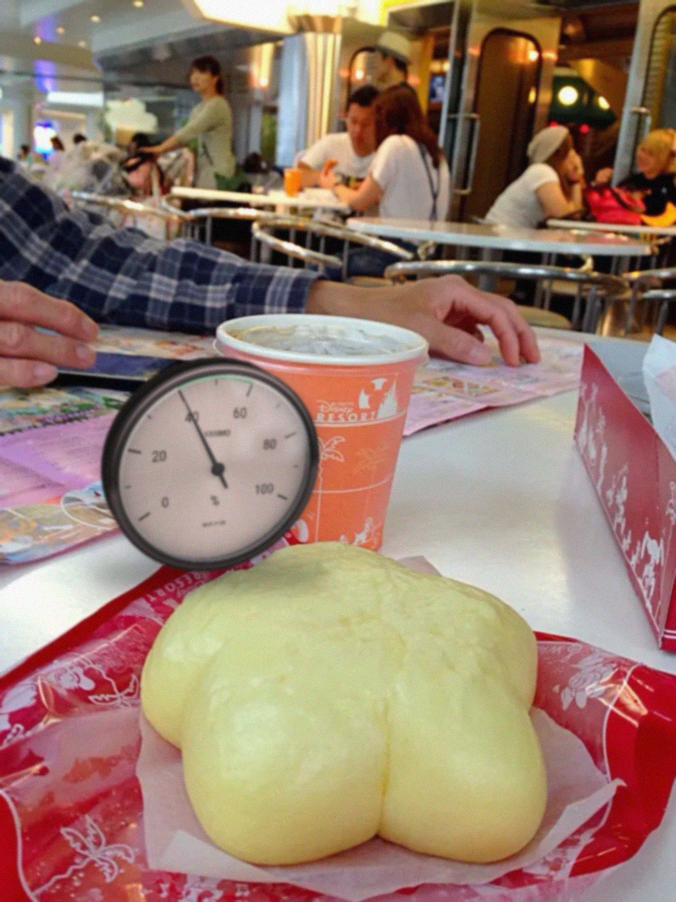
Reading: value=40 unit=%
